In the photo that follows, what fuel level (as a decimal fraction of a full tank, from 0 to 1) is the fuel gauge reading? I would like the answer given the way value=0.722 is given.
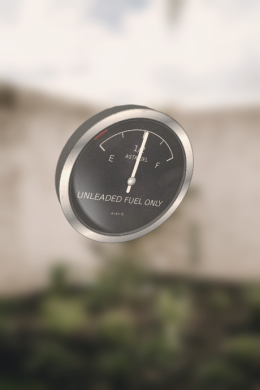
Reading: value=0.5
